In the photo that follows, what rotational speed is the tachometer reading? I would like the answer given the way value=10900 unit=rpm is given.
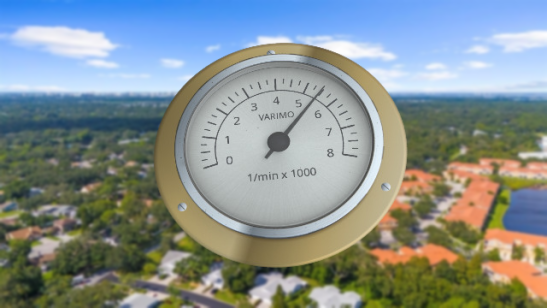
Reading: value=5500 unit=rpm
